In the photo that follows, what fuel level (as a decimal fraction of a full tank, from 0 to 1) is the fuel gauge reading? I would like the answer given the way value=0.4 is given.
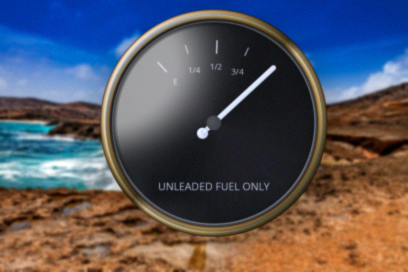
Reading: value=1
